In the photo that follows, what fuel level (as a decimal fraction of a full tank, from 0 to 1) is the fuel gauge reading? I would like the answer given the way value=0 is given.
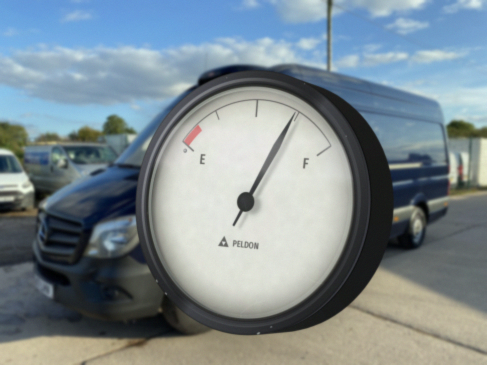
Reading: value=0.75
